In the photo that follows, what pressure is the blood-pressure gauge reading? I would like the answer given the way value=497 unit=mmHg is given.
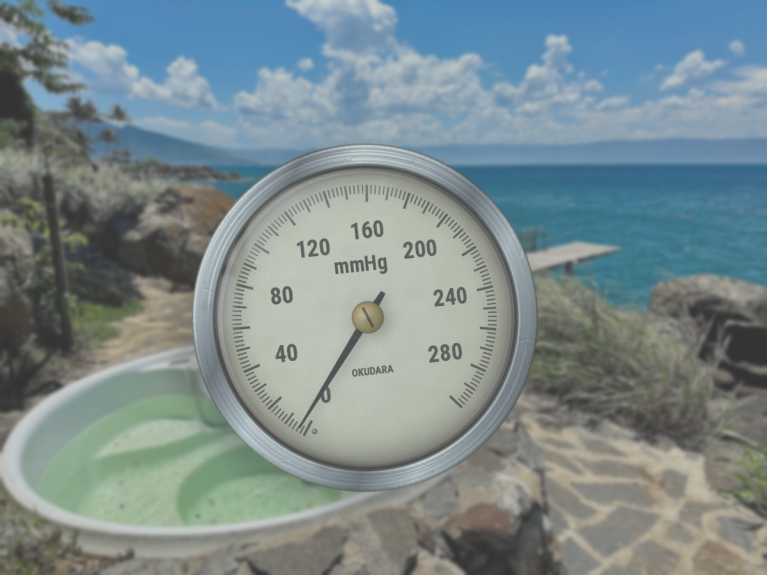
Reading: value=4 unit=mmHg
